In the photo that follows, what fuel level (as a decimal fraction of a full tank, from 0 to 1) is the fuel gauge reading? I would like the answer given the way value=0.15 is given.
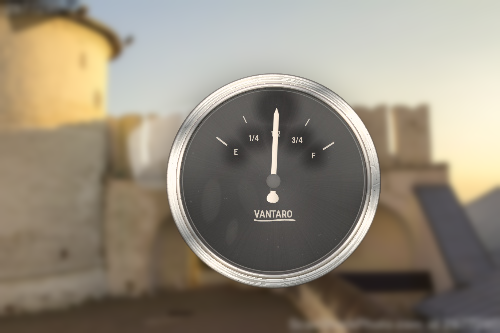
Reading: value=0.5
